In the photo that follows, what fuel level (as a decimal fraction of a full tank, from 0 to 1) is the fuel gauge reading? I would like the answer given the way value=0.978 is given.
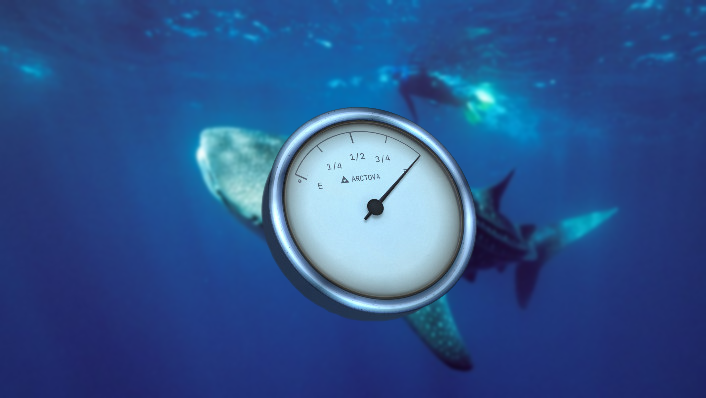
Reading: value=1
